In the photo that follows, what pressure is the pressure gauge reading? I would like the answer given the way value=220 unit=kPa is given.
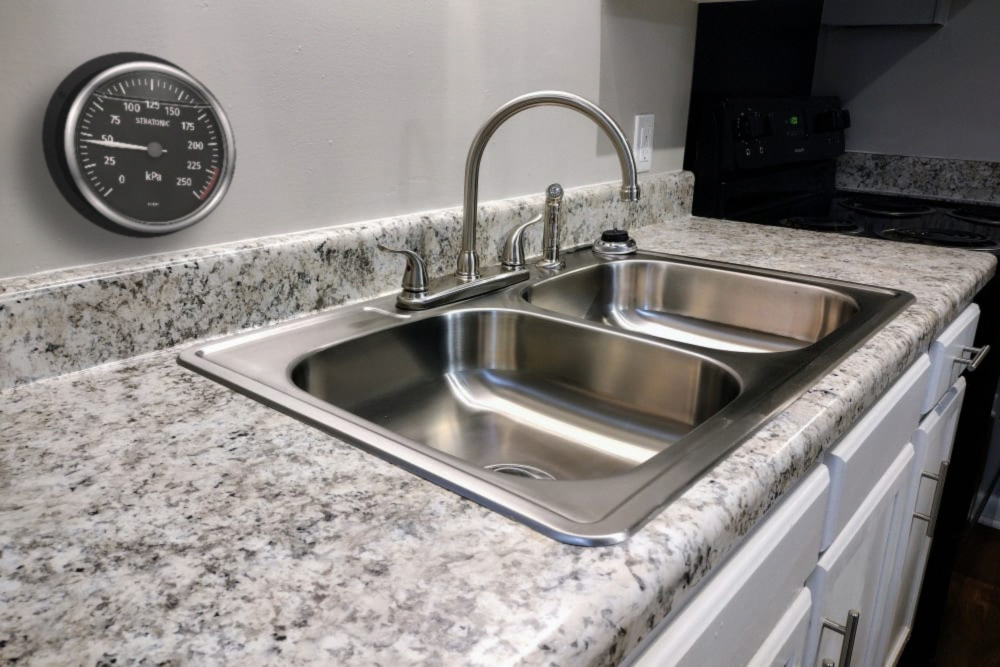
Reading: value=45 unit=kPa
